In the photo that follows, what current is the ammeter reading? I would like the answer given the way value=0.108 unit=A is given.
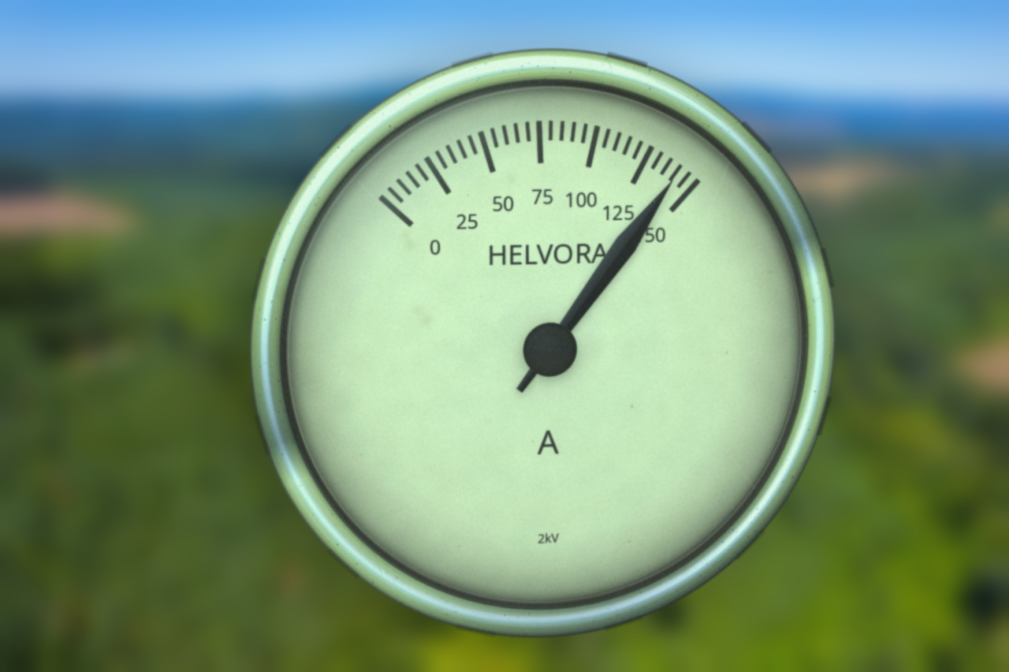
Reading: value=140 unit=A
